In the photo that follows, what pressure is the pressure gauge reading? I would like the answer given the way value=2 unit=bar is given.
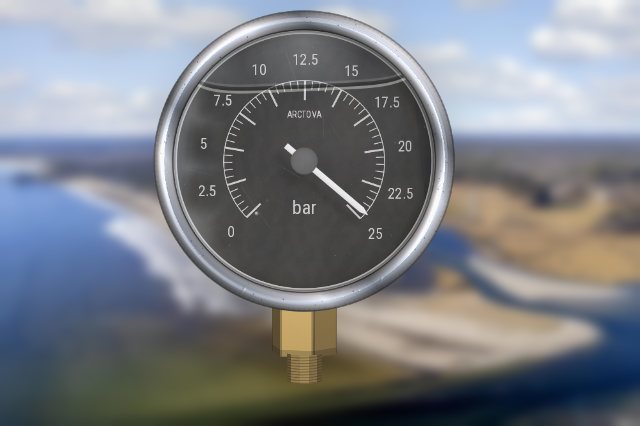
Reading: value=24.5 unit=bar
